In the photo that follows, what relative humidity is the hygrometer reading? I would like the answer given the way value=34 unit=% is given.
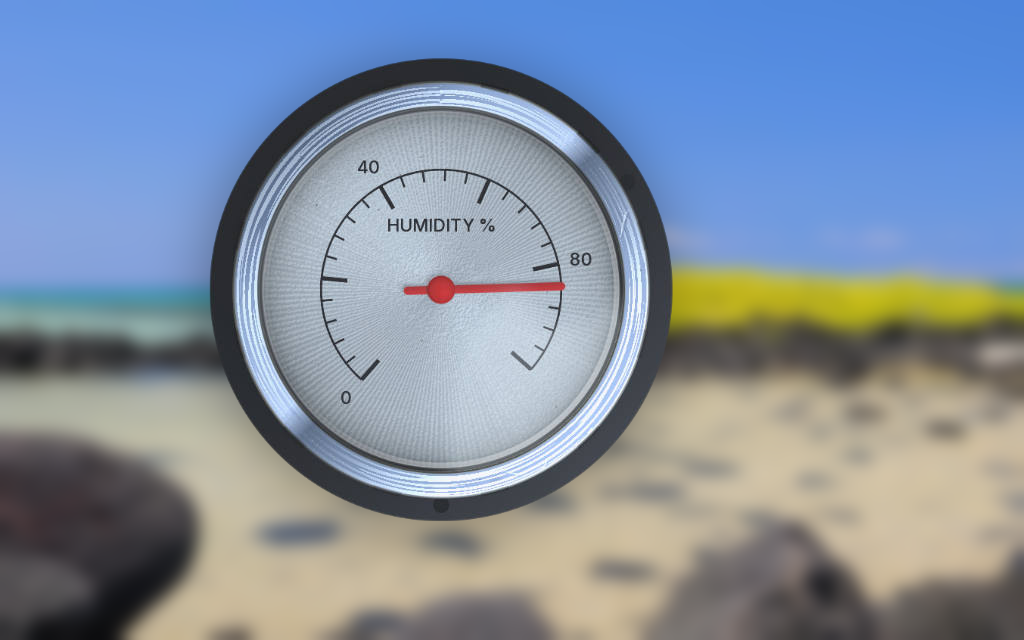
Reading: value=84 unit=%
